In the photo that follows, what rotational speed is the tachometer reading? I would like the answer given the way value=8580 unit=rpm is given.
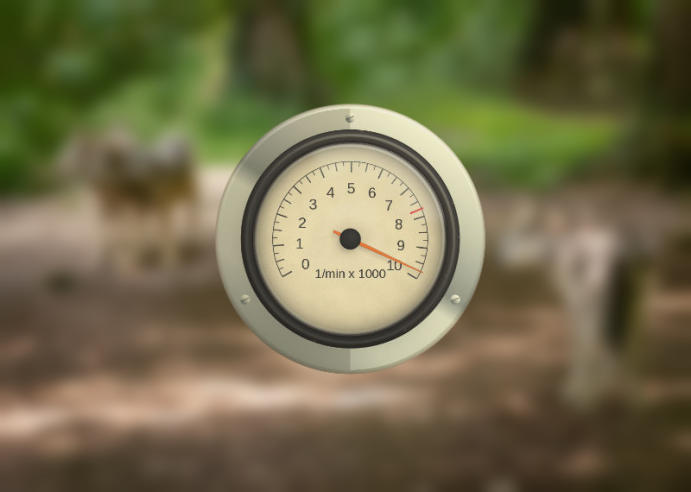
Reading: value=9750 unit=rpm
